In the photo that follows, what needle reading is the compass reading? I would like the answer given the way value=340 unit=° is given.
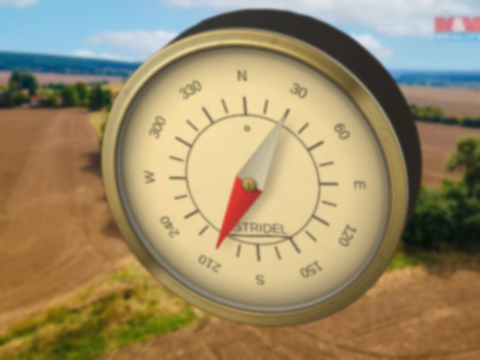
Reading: value=210 unit=°
